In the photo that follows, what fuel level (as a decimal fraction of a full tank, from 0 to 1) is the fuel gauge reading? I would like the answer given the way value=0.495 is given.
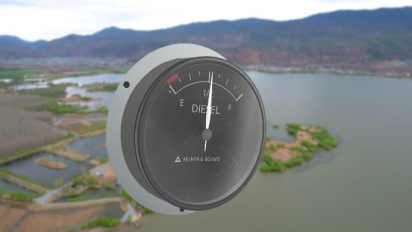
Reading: value=0.5
